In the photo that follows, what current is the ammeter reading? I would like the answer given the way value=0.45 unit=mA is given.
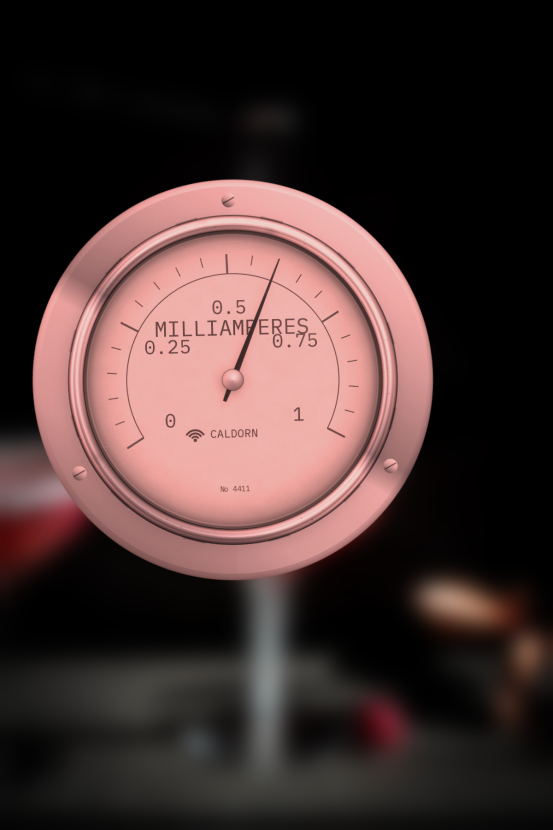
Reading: value=0.6 unit=mA
